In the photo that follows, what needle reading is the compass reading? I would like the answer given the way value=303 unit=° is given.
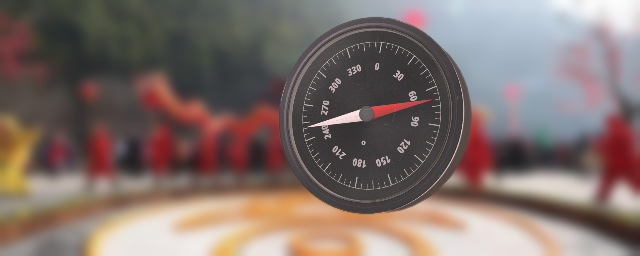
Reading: value=70 unit=°
